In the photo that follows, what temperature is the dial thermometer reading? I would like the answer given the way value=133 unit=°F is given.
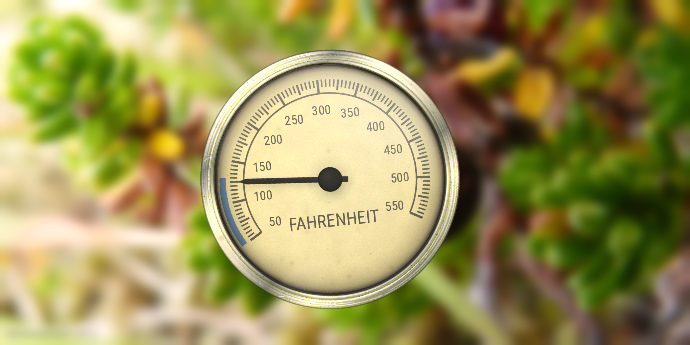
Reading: value=125 unit=°F
